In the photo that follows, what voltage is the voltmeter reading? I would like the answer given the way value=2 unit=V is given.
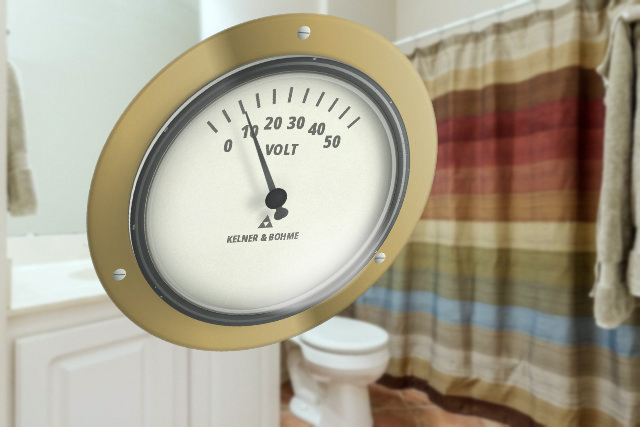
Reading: value=10 unit=V
